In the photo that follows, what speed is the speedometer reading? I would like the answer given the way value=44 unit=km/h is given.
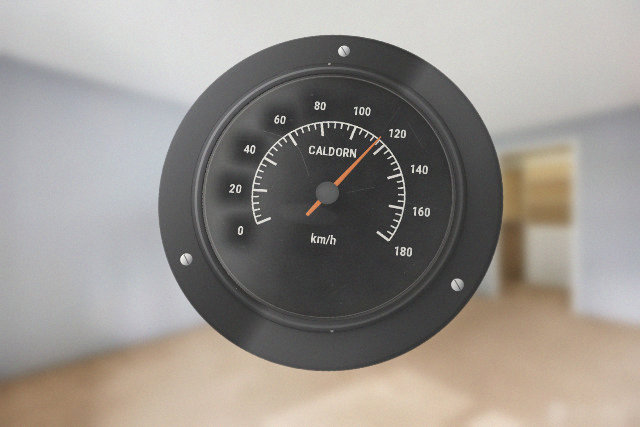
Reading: value=116 unit=km/h
